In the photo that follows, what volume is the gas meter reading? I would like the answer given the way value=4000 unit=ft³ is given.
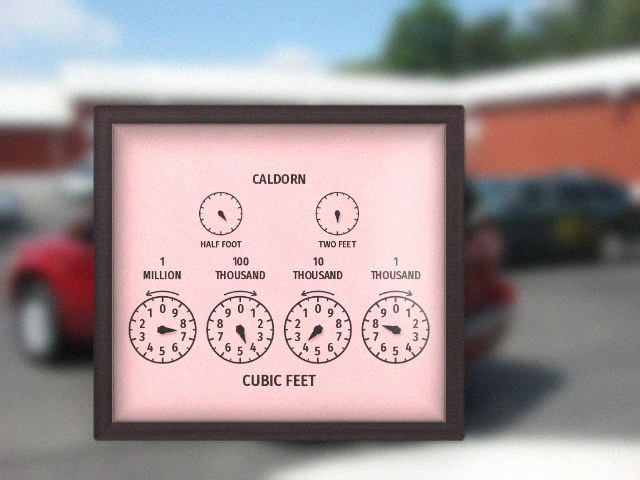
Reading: value=743800 unit=ft³
